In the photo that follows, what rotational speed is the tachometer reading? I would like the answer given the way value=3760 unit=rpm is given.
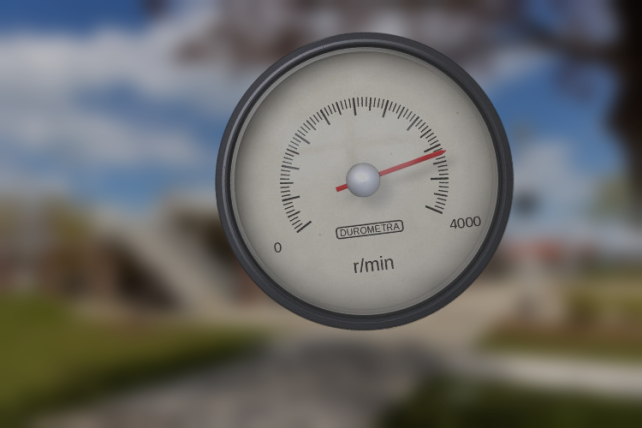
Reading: value=3300 unit=rpm
